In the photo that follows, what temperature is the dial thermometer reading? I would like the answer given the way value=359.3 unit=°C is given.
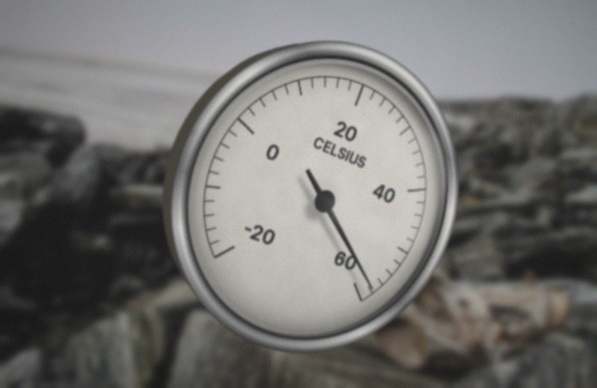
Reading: value=58 unit=°C
